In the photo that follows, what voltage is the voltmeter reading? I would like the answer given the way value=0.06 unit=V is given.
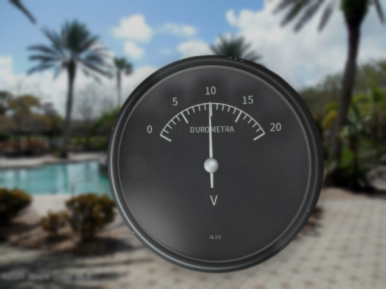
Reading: value=10 unit=V
